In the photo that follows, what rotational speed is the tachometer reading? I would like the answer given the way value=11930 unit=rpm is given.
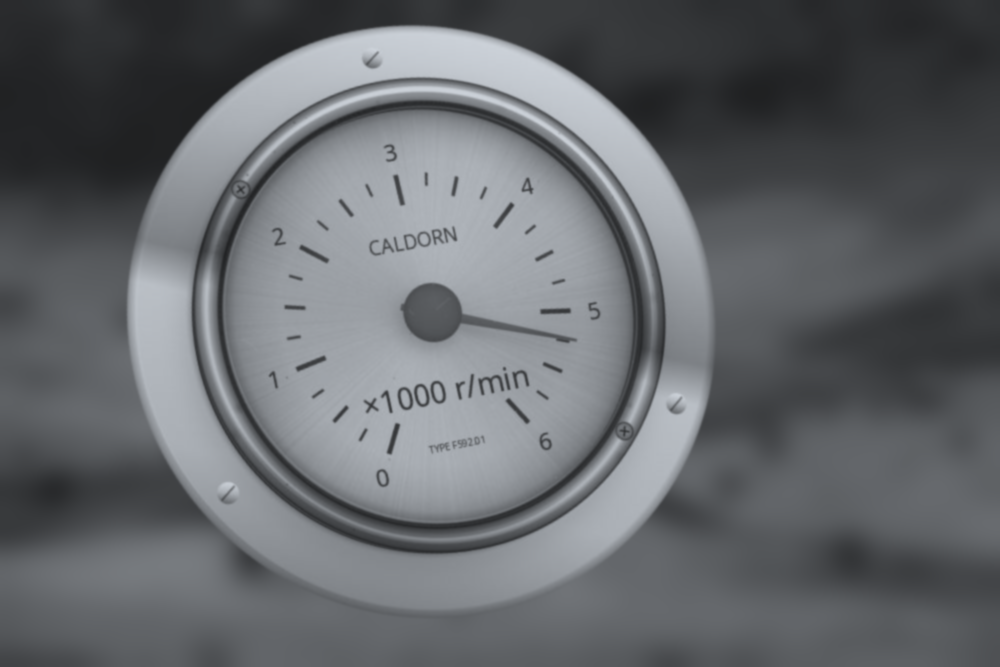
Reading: value=5250 unit=rpm
